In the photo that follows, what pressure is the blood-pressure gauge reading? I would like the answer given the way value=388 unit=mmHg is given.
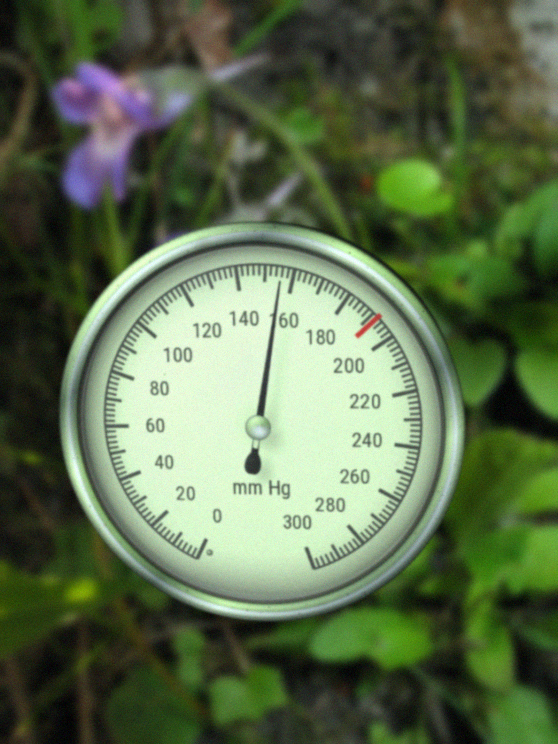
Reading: value=156 unit=mmHg
